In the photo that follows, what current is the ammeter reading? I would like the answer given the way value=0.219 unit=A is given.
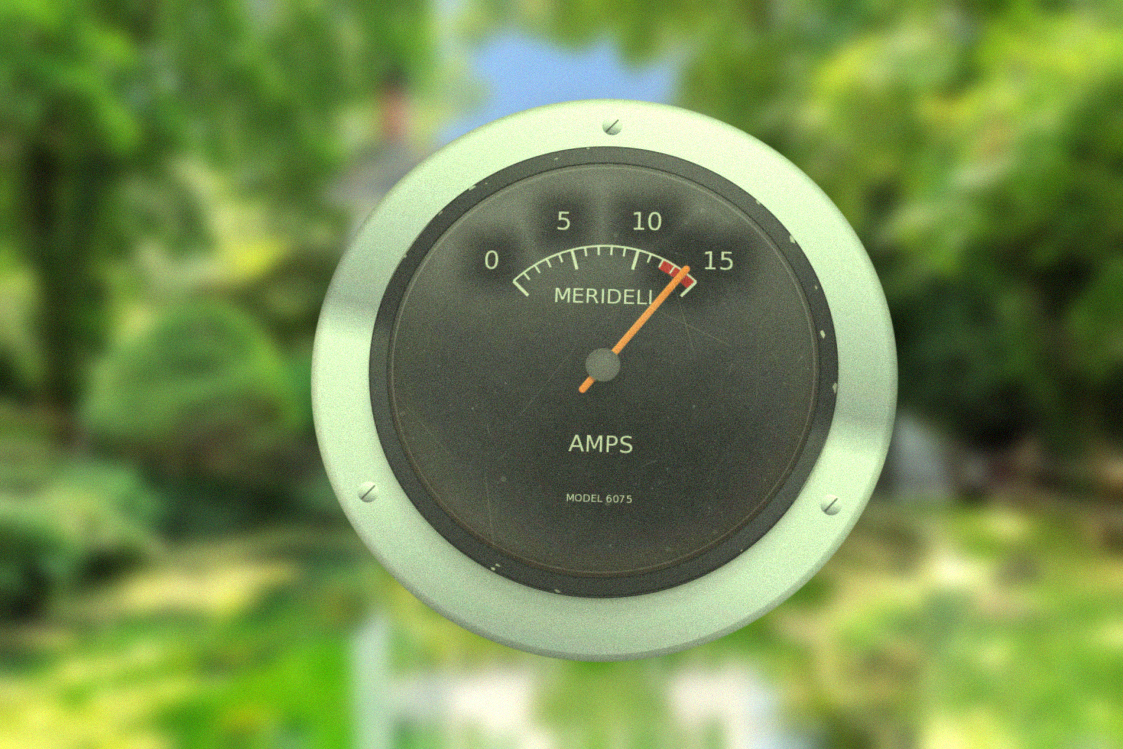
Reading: value=14 unit=A
